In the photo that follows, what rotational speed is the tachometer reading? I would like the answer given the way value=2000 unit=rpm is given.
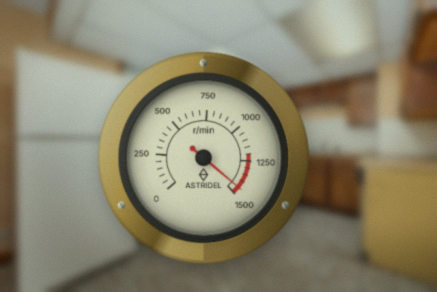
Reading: value=1450 unit=rpm
